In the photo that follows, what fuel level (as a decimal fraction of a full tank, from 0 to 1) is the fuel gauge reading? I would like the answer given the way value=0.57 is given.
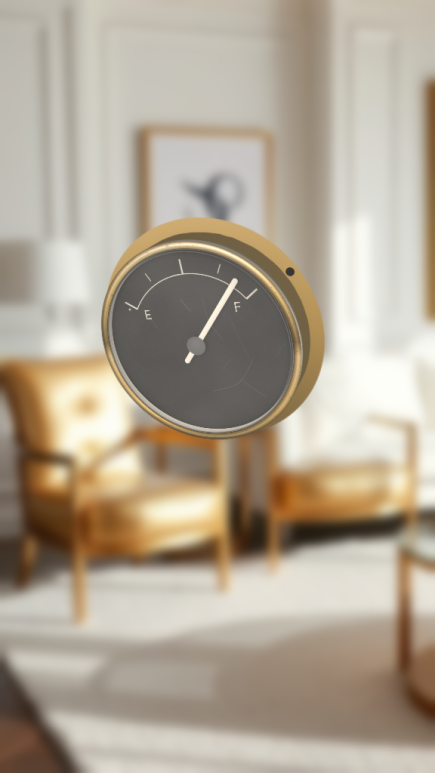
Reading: value=0.875
